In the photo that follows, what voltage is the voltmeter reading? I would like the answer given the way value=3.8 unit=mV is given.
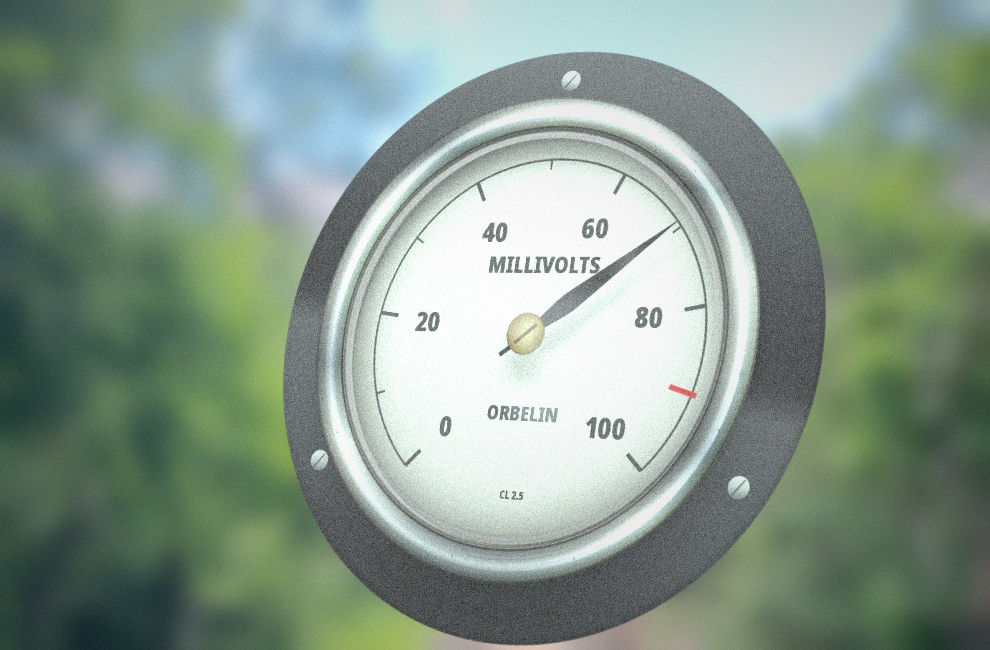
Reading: value=70 unit=mV
